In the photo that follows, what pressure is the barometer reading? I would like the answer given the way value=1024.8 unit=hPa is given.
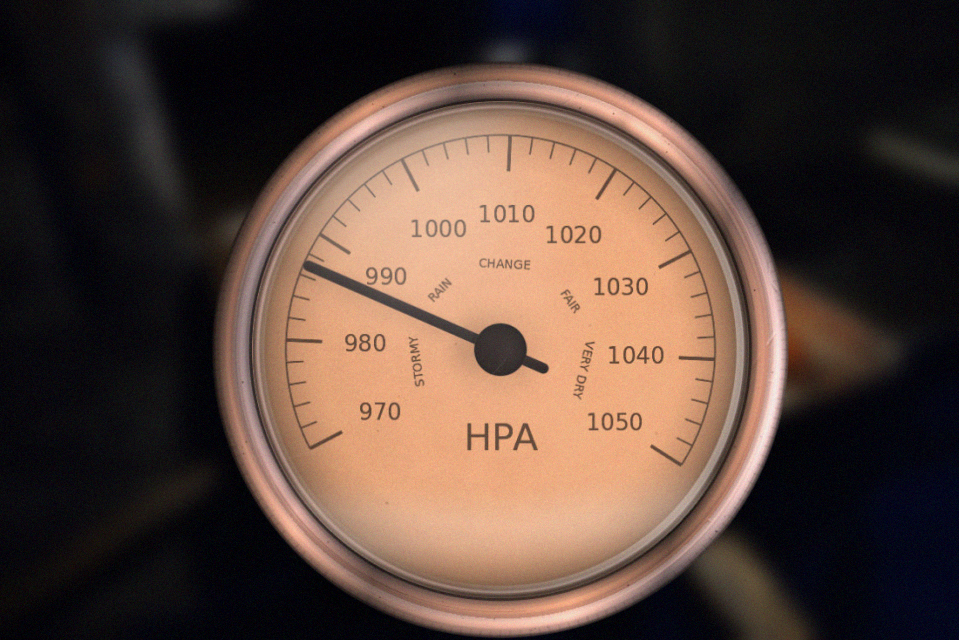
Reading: value=987 unit=hPa
